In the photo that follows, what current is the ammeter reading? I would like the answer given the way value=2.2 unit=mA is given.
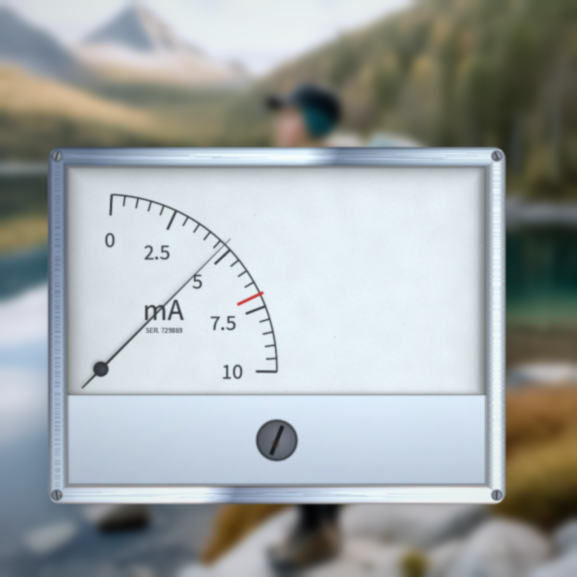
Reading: value=4.75 unit=mA
